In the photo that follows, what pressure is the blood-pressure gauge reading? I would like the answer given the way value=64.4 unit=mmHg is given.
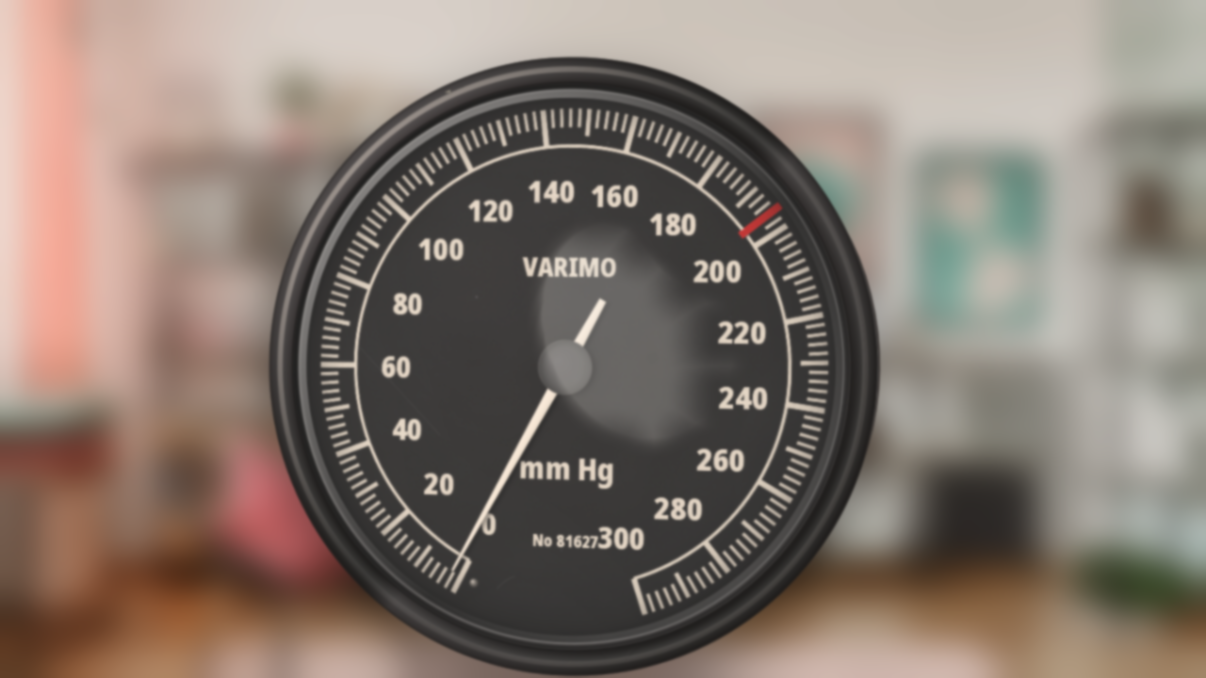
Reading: value=2 unit=mmHg
